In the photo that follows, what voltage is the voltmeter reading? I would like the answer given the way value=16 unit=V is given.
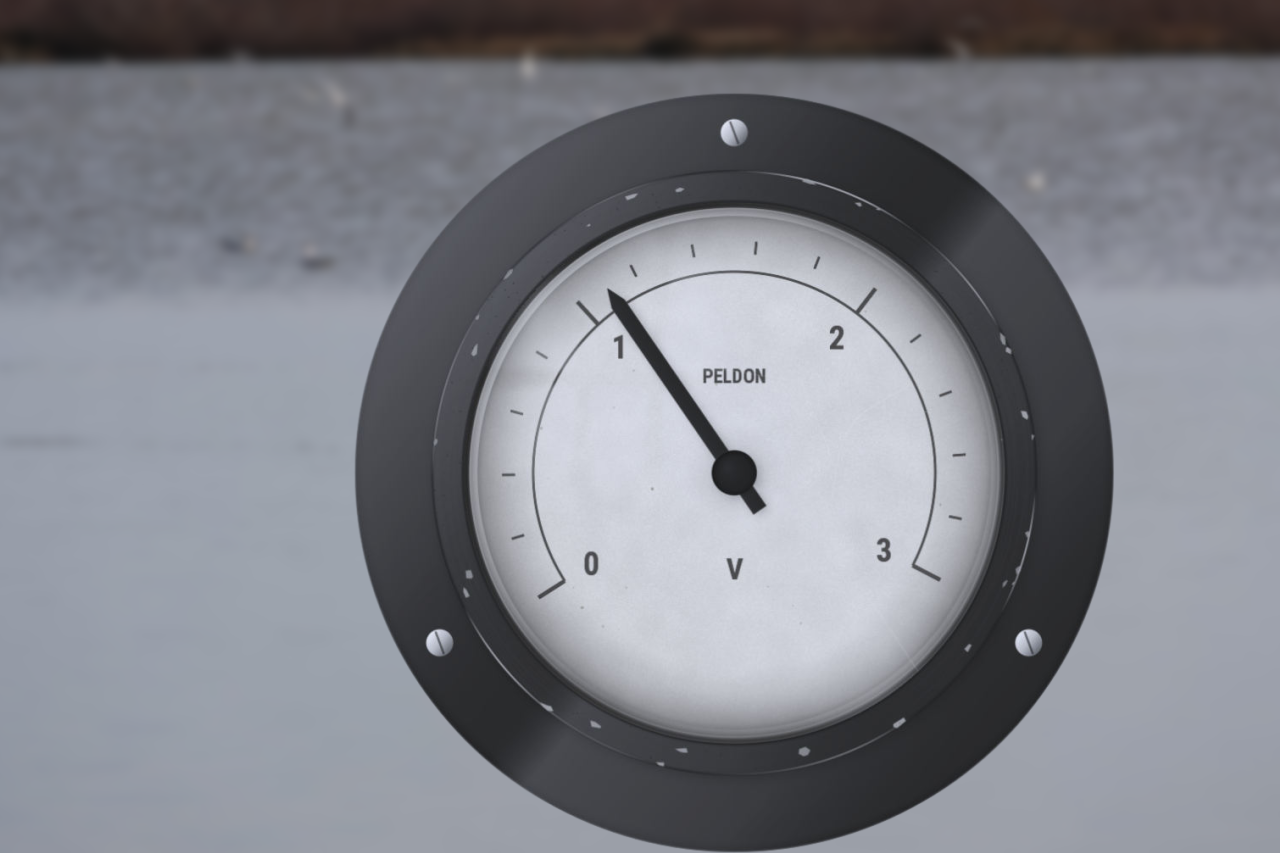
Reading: value=1.1 unit=V
